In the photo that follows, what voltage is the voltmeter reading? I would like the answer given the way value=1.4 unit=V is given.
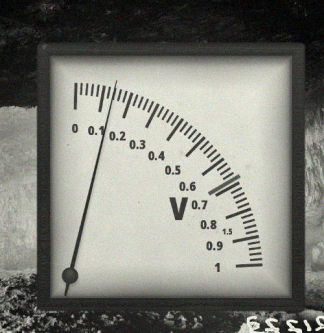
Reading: value=0.14 unit=V
